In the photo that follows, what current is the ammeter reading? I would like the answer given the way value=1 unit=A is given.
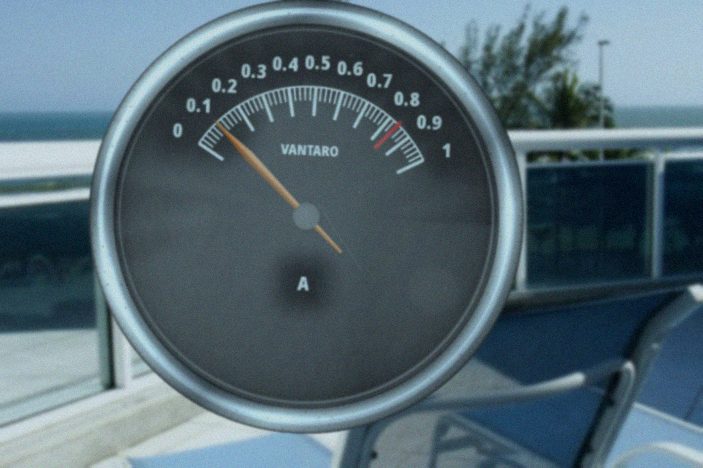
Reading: value=0.1 unit=A
